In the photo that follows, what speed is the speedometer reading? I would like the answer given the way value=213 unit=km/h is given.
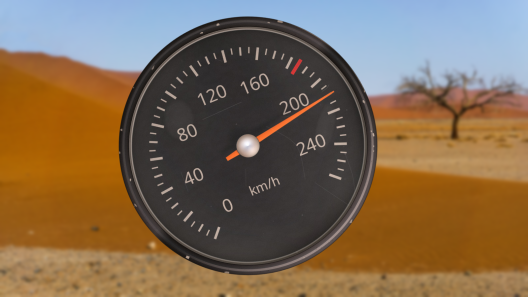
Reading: value=210 unit=km/h
